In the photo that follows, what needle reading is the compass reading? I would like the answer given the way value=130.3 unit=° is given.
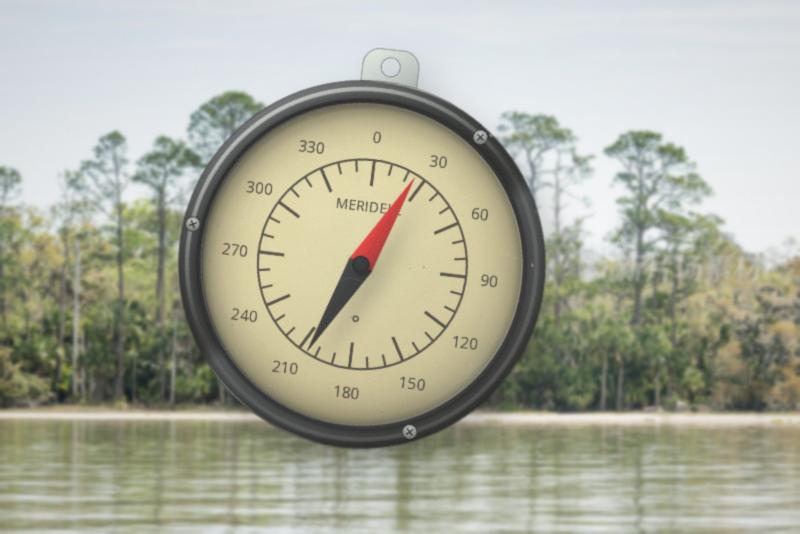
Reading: value=25 unit=°
